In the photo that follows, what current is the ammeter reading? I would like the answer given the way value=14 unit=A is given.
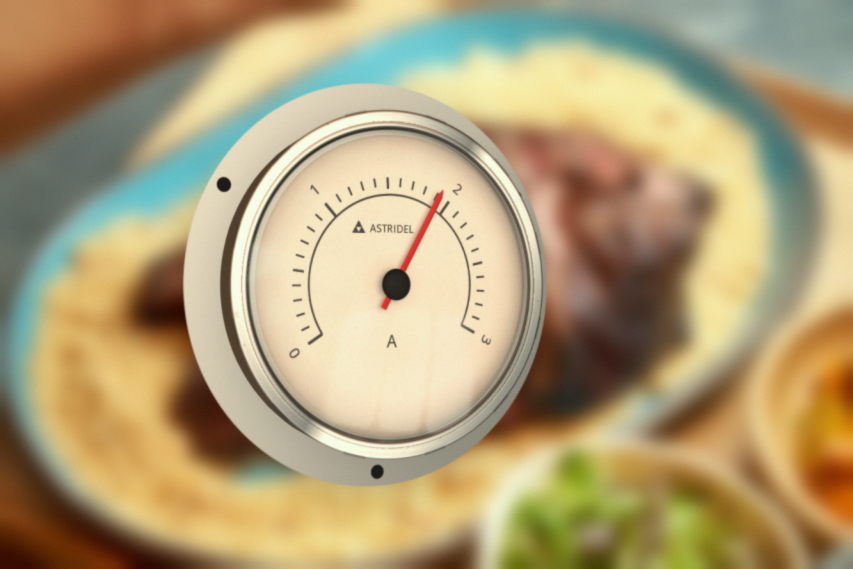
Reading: value=1.9 unit=A
